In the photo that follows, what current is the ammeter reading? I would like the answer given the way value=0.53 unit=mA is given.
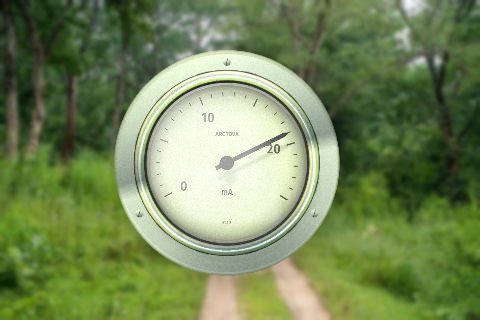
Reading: value=19 unit=mA
